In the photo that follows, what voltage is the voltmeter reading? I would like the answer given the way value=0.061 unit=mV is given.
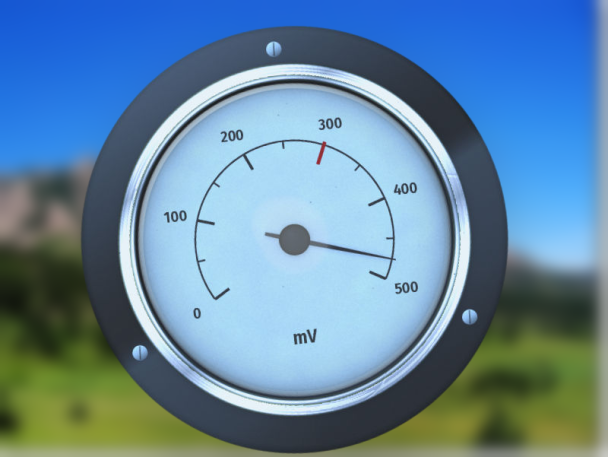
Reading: value=475 unit=mV
